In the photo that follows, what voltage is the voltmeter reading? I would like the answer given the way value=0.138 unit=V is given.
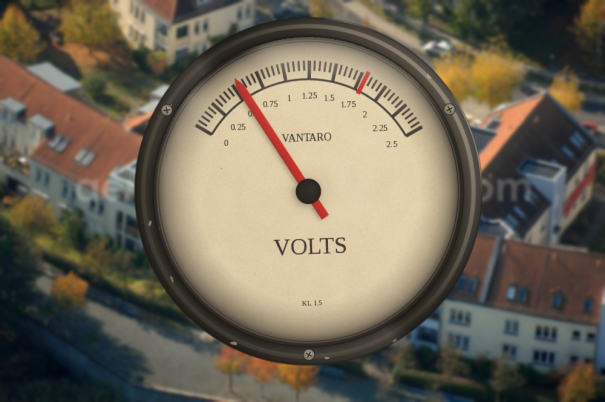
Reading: value=0.55 unit=V
